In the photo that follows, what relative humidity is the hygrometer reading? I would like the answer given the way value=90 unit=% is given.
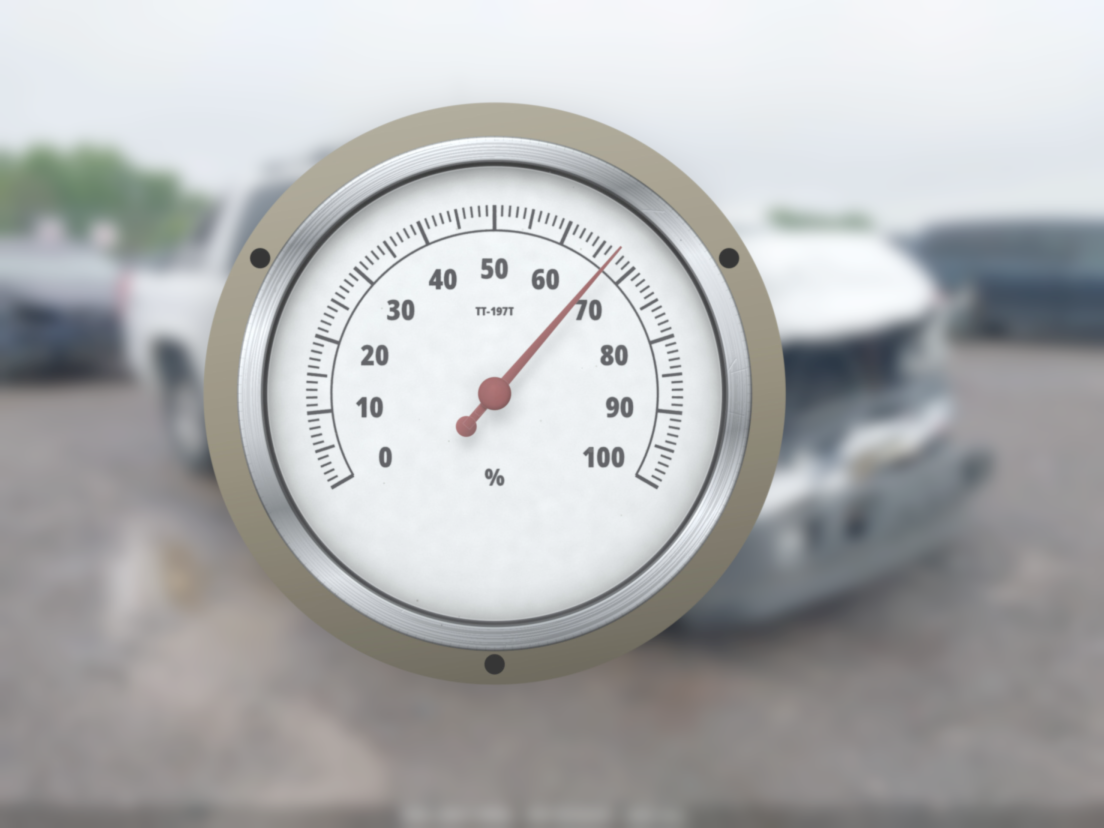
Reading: value=67 unit=%
